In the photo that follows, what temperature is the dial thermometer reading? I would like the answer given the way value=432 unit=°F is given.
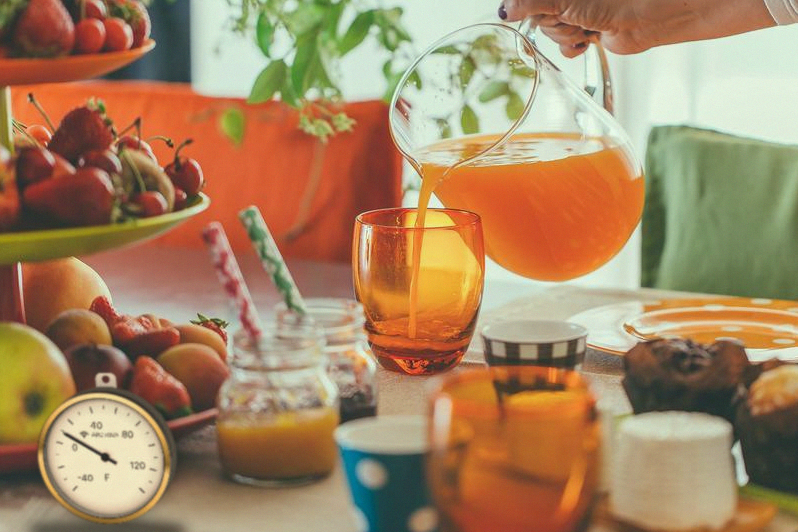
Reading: value=10 unit=°F
